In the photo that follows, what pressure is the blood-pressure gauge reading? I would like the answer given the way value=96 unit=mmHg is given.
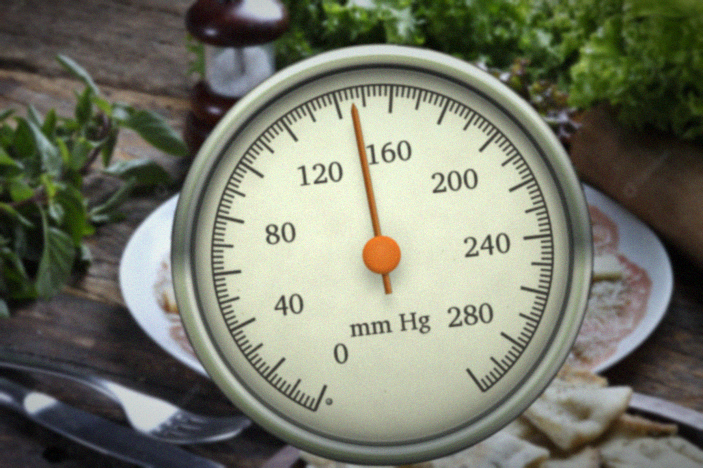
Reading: value=146 unit=mmHg
